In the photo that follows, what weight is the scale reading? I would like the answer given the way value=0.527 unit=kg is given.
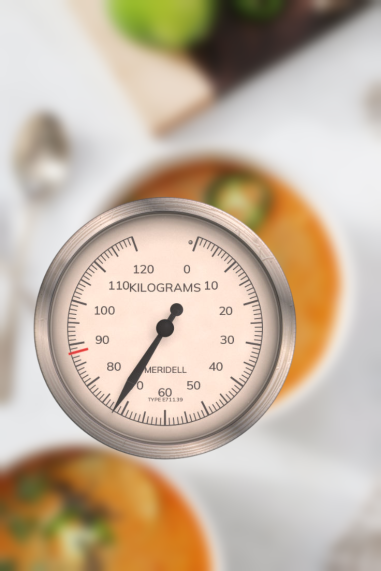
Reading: value=72 unit=kg
